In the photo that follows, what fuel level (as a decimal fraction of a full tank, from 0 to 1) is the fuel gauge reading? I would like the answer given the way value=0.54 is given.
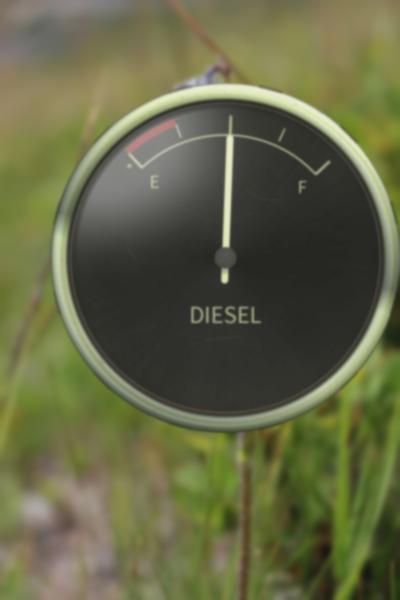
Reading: value=0.5
